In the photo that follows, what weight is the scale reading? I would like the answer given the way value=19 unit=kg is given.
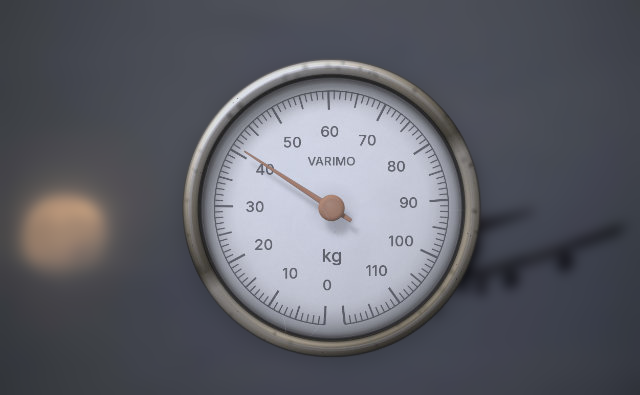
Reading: value=41 unit=kg
